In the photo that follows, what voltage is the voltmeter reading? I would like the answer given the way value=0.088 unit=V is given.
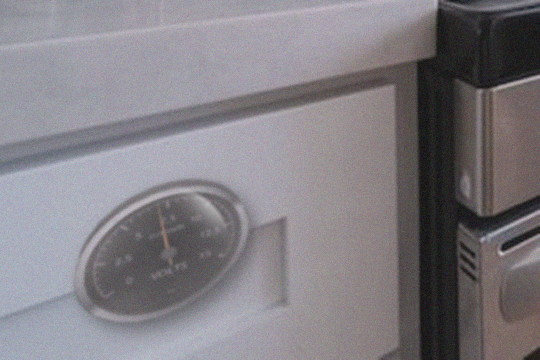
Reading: value=7 unit=V
